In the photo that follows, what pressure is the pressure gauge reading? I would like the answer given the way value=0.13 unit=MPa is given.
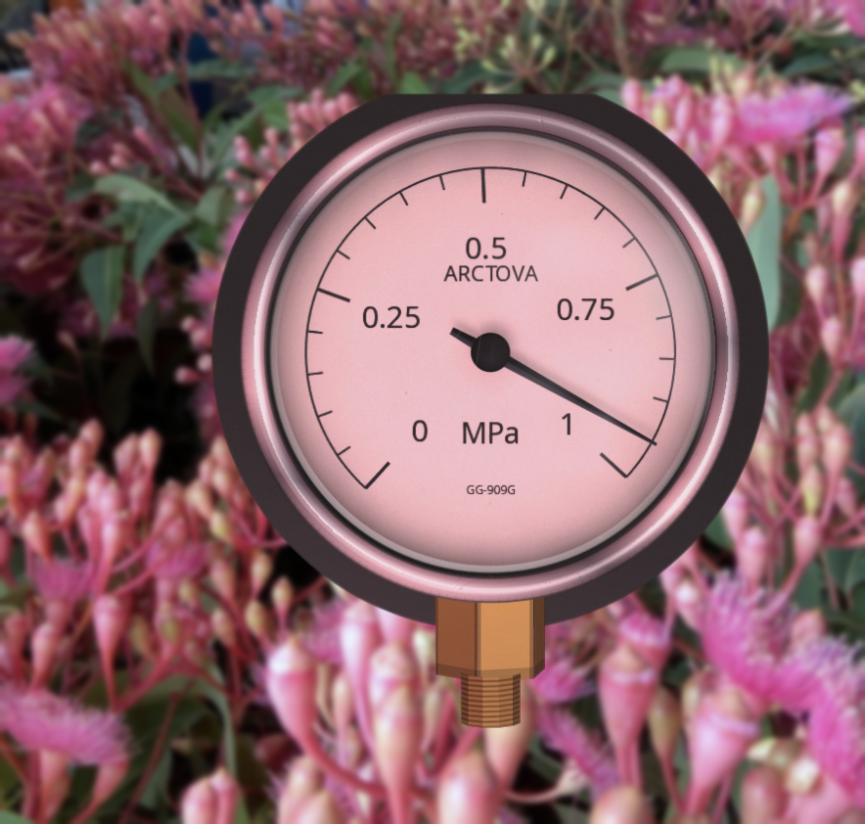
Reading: value=0.95 unit=MPa
